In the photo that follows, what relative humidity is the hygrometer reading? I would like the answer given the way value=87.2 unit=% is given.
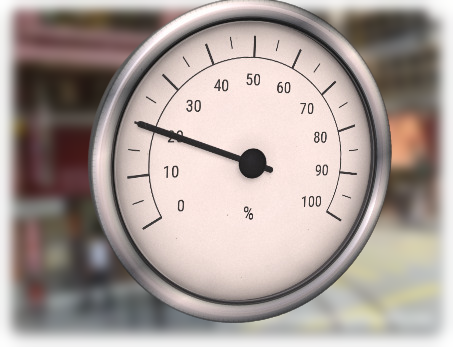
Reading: value=20 unit=%
